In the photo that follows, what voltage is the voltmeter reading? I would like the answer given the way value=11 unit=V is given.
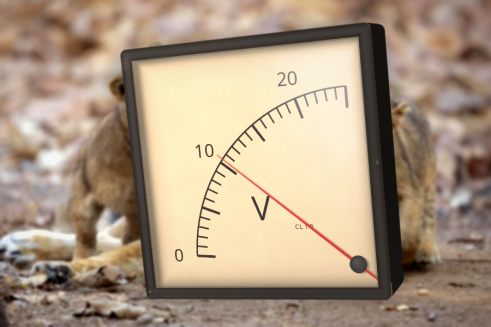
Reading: value=10.5 unit=V
